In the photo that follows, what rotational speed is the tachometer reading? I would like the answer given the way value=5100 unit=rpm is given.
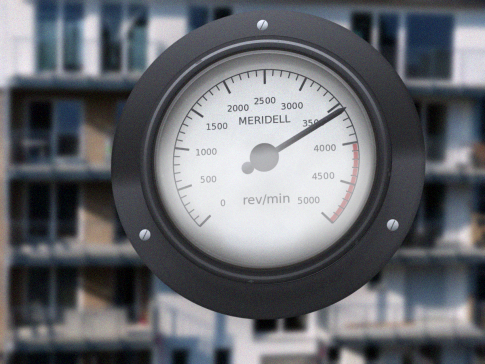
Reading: value=3600 unit=rpm
